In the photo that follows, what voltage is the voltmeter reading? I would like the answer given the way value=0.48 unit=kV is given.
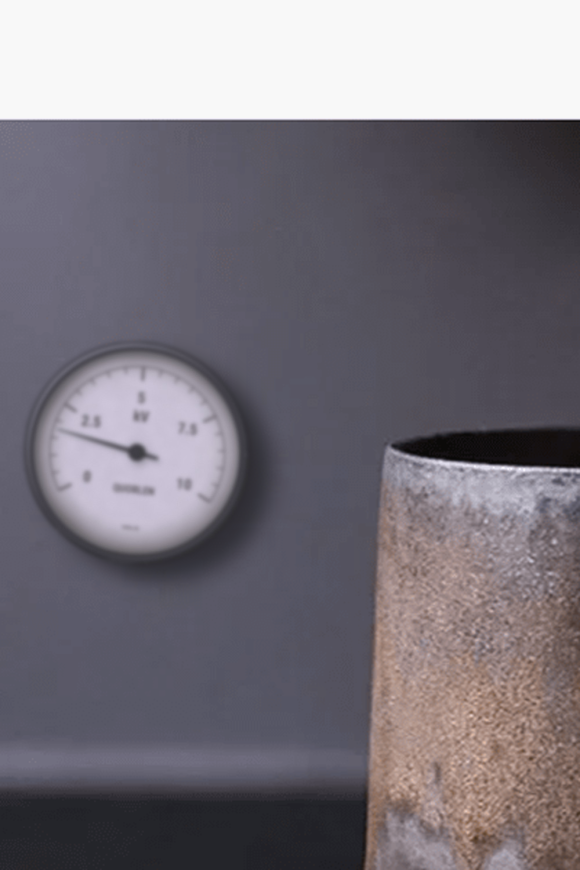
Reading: value=1.75 unit=kV
